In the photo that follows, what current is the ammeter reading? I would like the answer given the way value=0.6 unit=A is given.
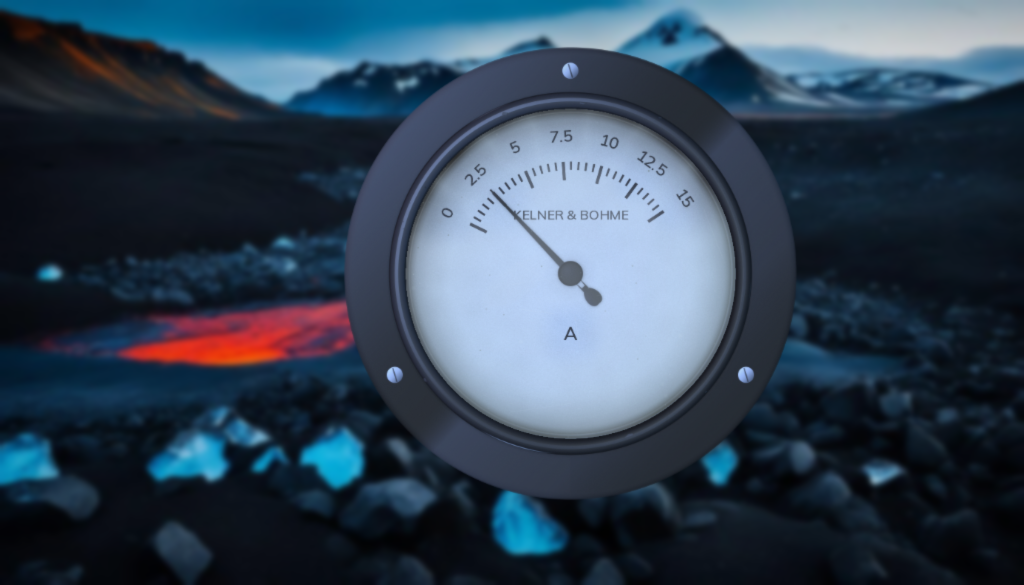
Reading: value=2.5 unit=A
